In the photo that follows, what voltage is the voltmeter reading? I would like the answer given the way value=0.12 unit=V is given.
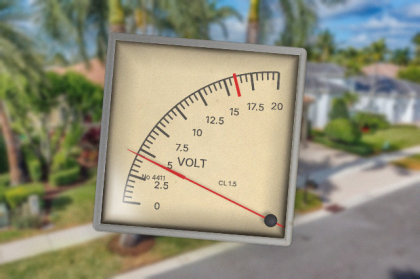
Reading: value=4.5 unit=V
